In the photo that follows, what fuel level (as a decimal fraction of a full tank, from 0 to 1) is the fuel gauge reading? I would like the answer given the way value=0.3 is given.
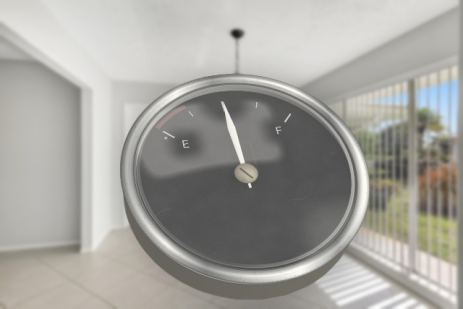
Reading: value=0.5
